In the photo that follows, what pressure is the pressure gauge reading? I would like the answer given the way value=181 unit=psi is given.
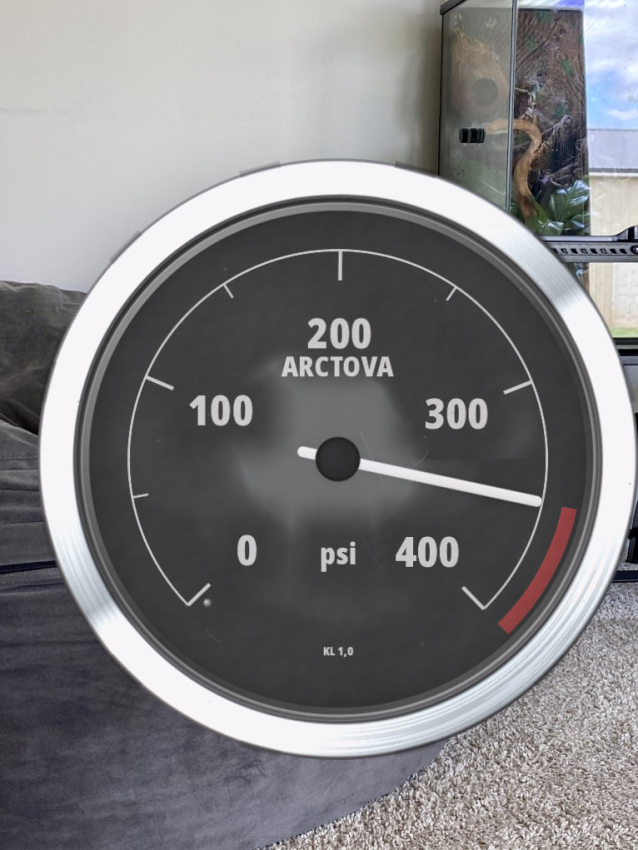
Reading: value=350 unit=psi
